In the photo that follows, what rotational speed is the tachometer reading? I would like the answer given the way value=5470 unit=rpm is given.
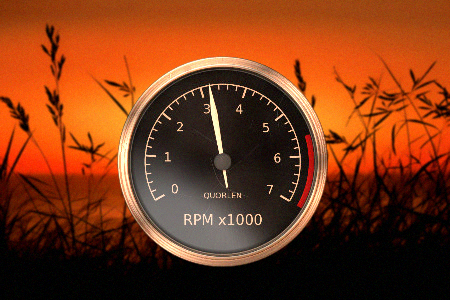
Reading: value=3200 unit=rpm
